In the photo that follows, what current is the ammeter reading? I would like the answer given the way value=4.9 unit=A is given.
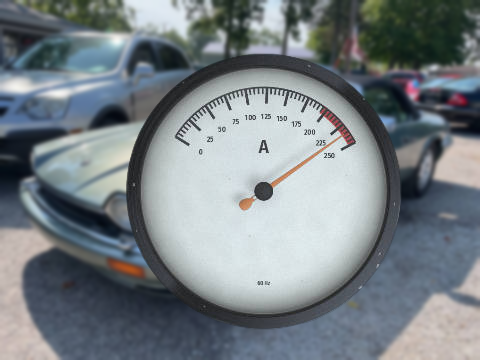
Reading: value=235 unit=A
